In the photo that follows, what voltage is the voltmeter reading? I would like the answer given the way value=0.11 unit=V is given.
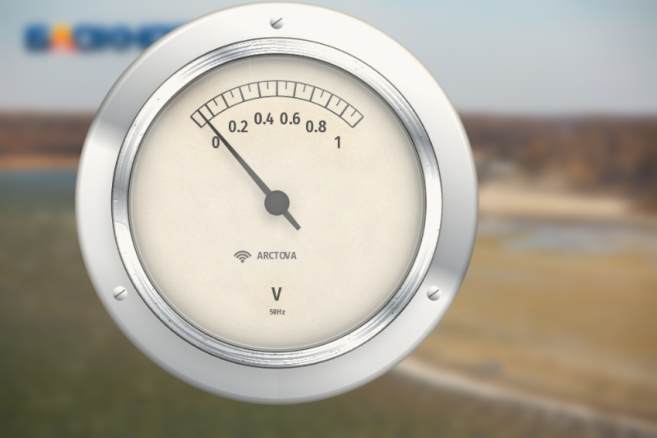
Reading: value=0.05 unit=V
